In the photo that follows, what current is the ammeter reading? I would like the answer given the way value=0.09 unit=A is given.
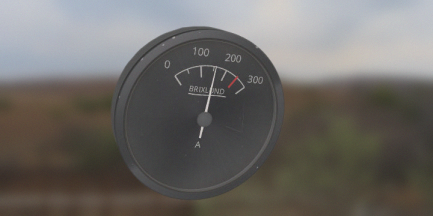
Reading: value=150 unit=A
